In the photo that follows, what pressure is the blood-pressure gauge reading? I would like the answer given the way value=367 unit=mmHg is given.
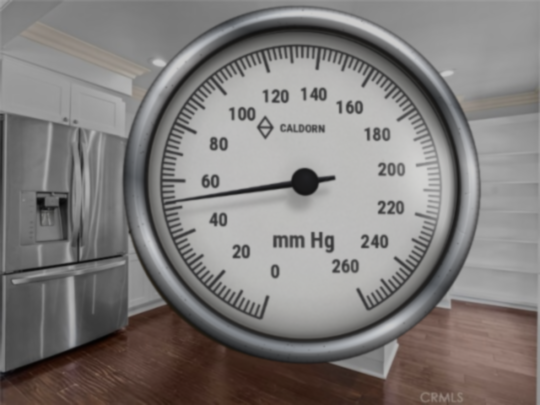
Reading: value=52 unit=mmHg
